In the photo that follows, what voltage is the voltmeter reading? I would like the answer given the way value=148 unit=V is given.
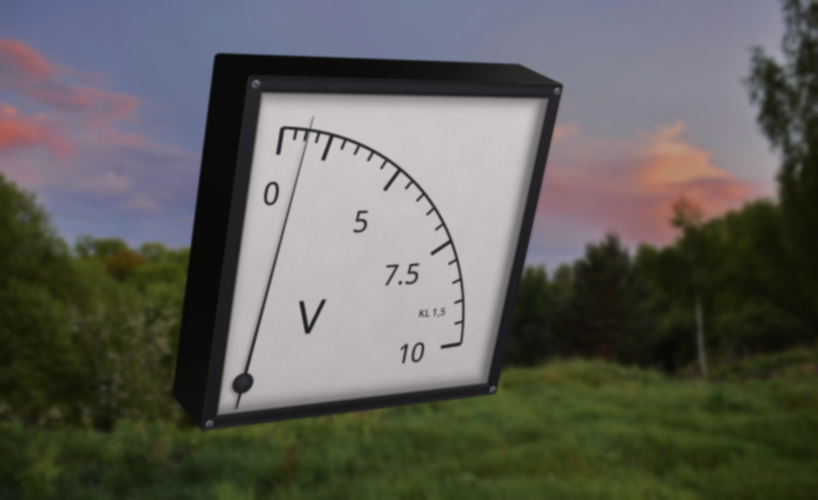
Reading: value=1.5 unit=V
